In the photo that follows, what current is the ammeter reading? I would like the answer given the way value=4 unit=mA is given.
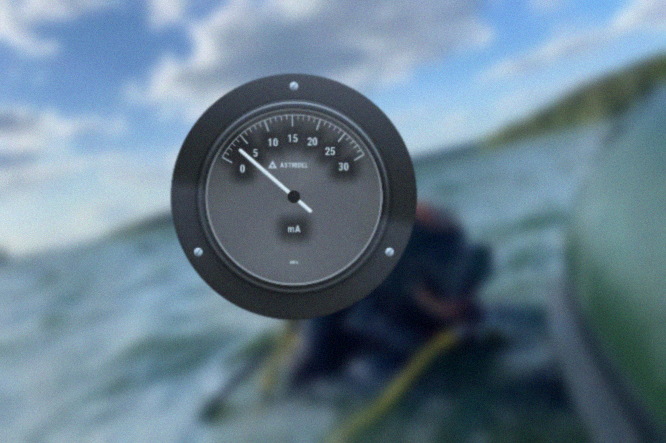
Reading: value=3 unit=mA
